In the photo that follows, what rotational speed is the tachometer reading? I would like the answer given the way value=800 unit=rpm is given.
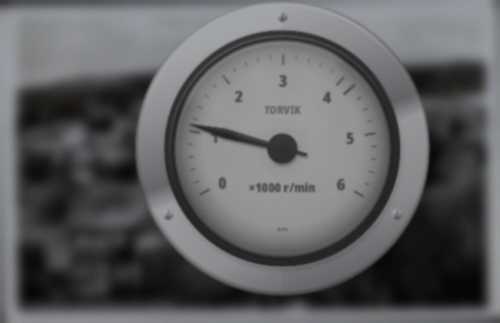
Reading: value=1100 unit=rpm
